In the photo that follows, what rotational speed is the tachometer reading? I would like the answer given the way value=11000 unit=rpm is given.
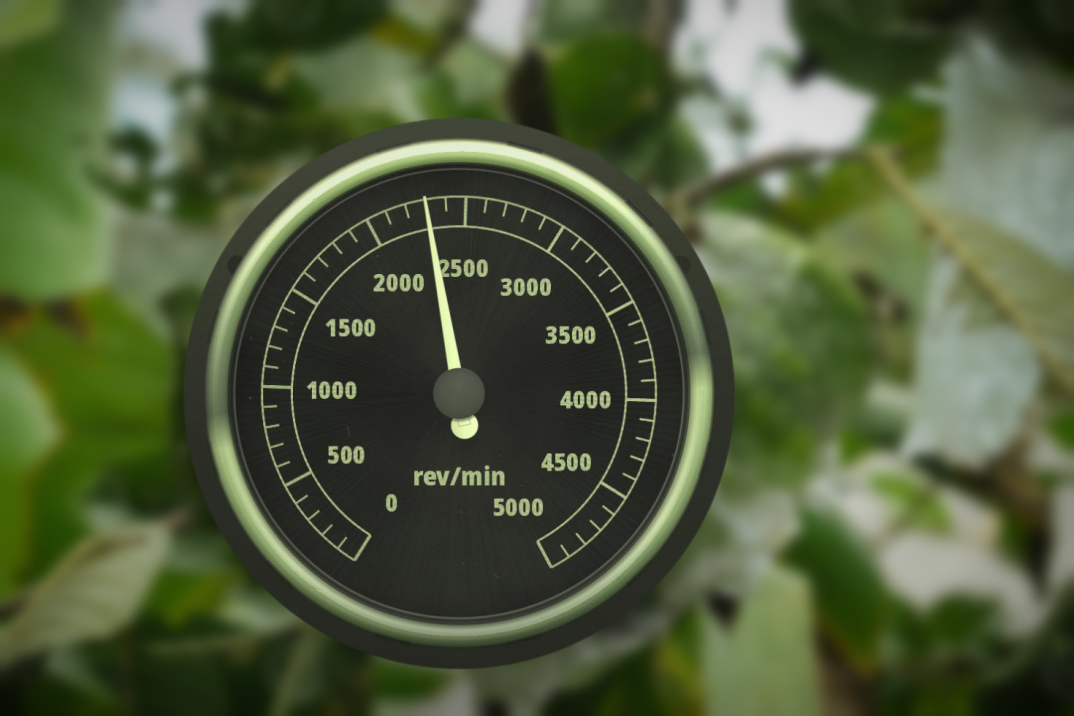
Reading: value=2300 unit=rpm
